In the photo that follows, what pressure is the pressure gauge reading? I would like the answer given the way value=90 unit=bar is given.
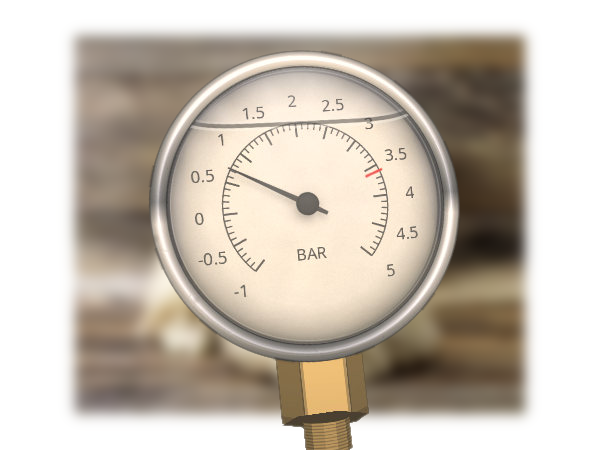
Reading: value=0.7 unit=bar
